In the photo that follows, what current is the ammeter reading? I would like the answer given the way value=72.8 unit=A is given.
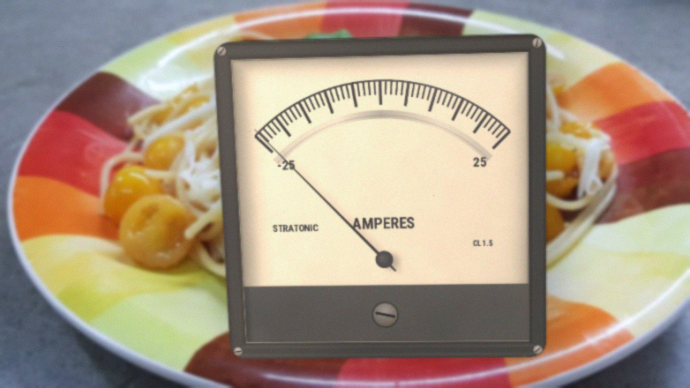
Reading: value=-24 unit=A
